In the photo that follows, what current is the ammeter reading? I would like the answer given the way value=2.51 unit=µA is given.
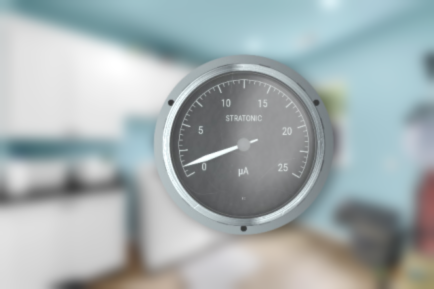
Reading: value=1 unit=µA
